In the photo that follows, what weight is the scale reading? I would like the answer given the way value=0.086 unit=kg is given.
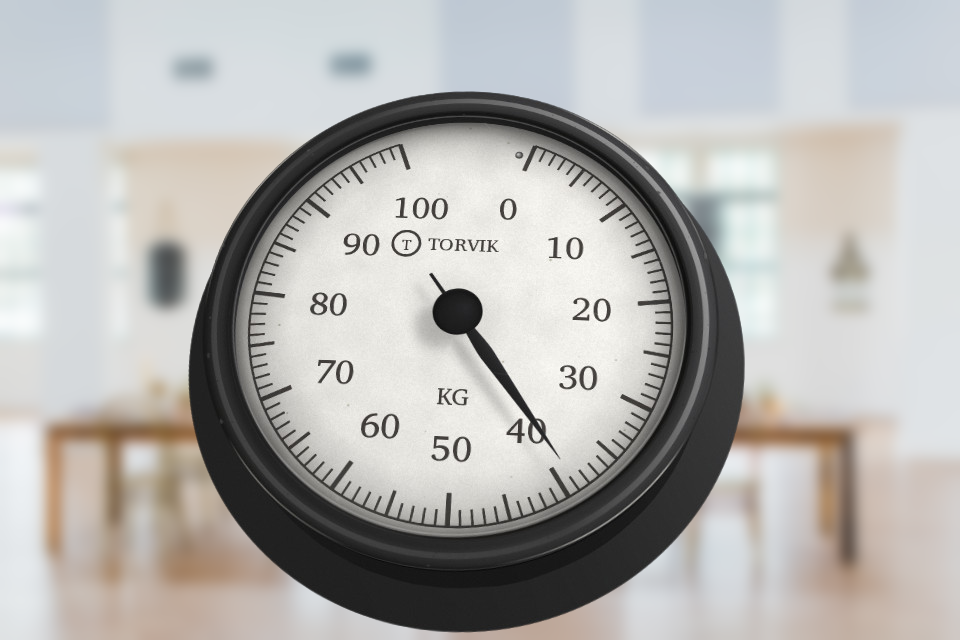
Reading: value=39 unit=kg
